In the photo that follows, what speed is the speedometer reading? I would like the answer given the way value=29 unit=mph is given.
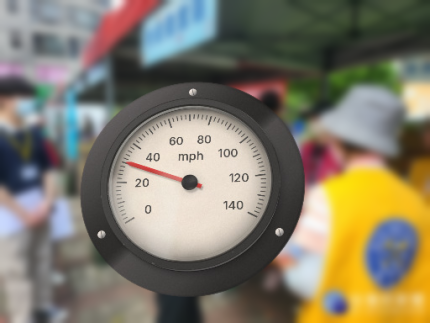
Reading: value=30 unit=mph
